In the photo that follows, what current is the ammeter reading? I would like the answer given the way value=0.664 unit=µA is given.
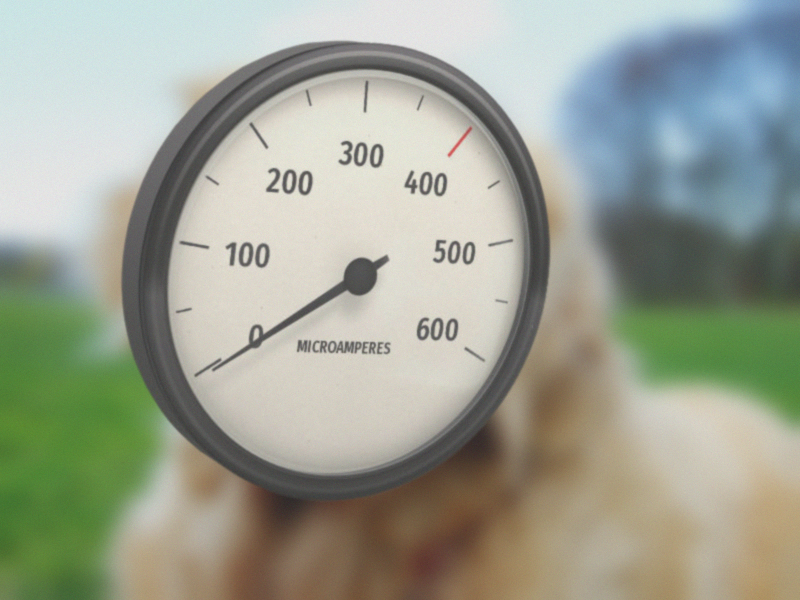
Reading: value=0 unit=µA
